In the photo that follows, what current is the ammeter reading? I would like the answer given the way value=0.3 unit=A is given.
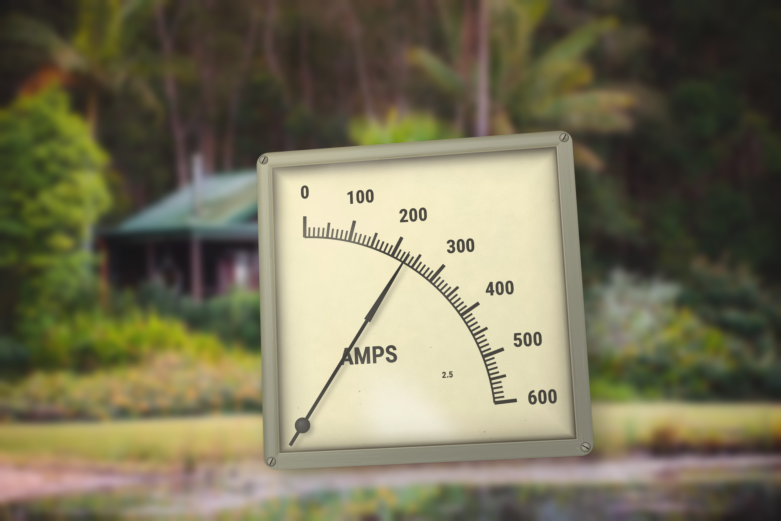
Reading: value=230 unit=A
